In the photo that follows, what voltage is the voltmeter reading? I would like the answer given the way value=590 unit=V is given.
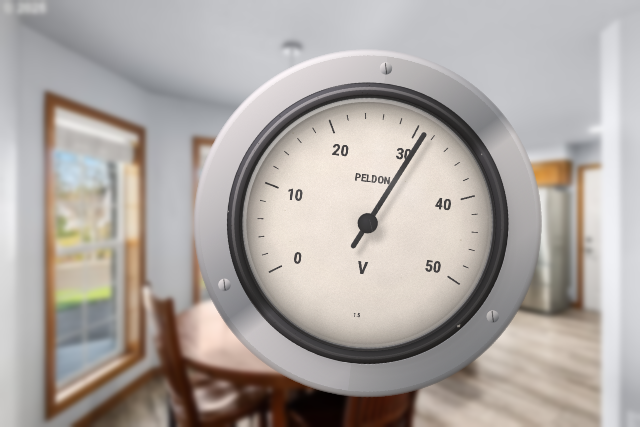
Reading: value=31 unit=V
